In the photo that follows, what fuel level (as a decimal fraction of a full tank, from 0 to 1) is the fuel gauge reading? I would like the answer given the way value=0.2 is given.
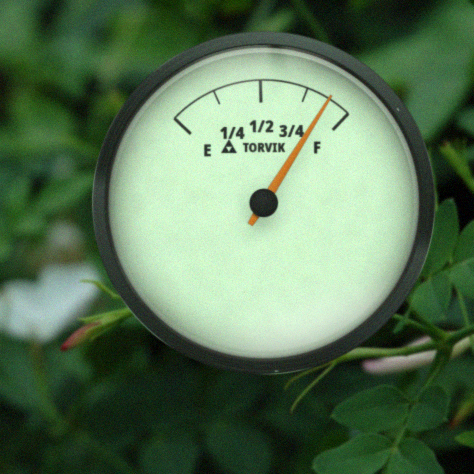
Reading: value=0.875
